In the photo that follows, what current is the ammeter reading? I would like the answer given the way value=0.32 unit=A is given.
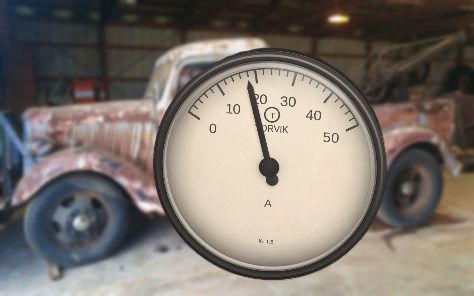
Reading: value=18 unit=A
